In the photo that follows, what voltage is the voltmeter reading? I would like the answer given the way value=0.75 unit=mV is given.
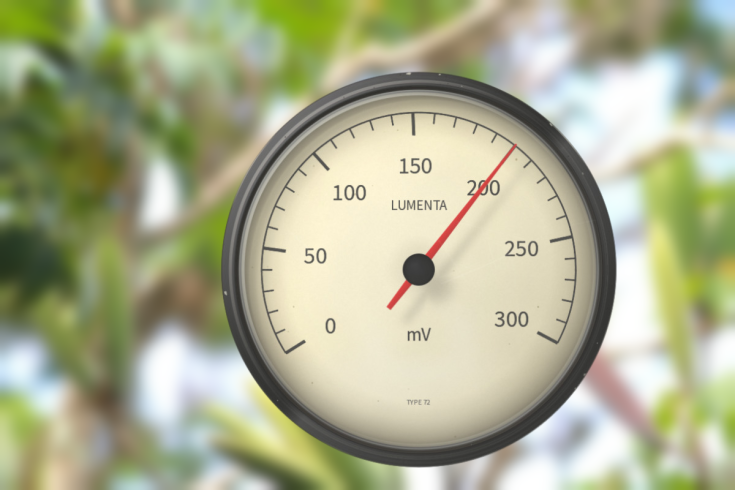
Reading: value=200 unit=mV
